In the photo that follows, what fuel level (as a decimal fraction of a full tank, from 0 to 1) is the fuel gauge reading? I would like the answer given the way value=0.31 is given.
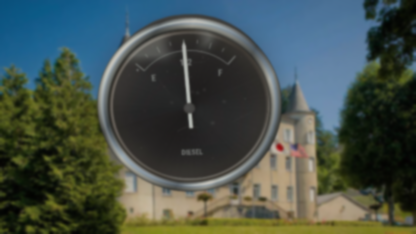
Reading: value=0.5
